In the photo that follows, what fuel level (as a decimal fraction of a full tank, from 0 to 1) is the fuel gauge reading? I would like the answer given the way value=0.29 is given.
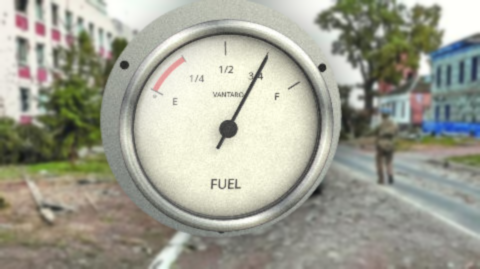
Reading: value=0.75
